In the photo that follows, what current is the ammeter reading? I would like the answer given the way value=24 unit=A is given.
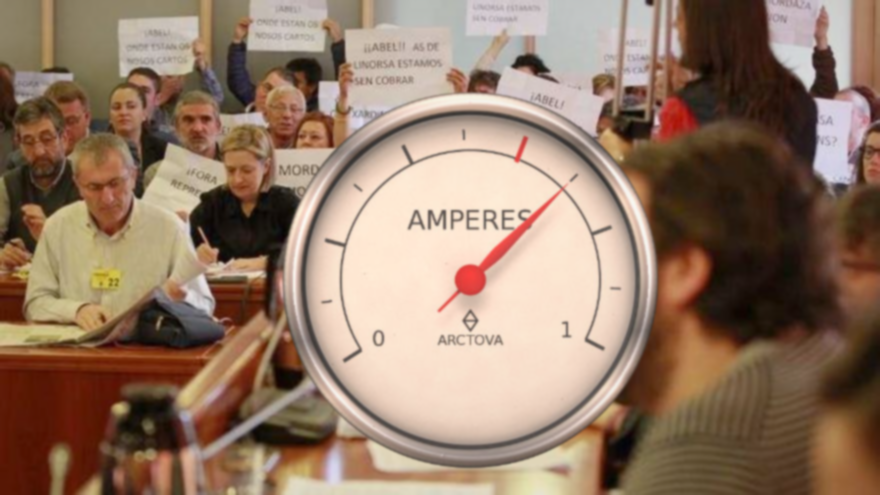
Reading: value=0.7 unit=A
